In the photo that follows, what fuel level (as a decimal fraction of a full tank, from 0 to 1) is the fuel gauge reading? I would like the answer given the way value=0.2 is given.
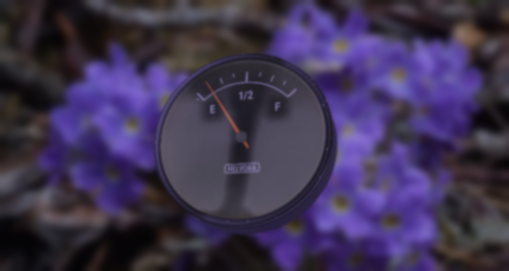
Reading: value=0.125
